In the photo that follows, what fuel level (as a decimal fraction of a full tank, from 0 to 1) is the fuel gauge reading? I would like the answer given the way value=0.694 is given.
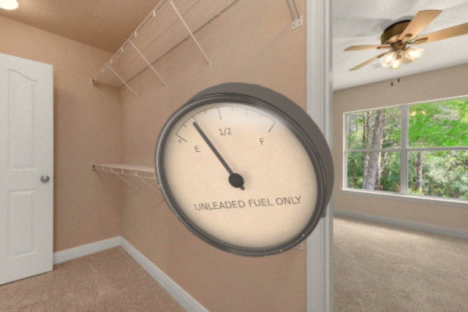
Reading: value=0.25
